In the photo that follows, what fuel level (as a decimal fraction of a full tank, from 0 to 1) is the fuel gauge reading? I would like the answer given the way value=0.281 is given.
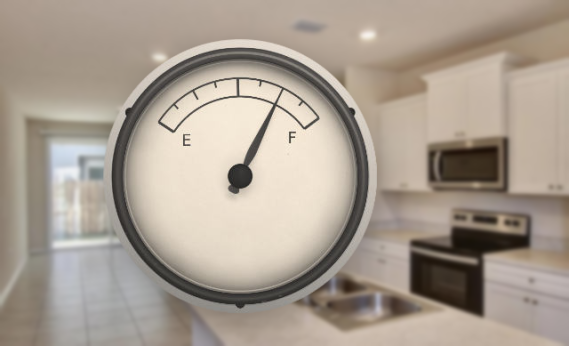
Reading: value=0.75
